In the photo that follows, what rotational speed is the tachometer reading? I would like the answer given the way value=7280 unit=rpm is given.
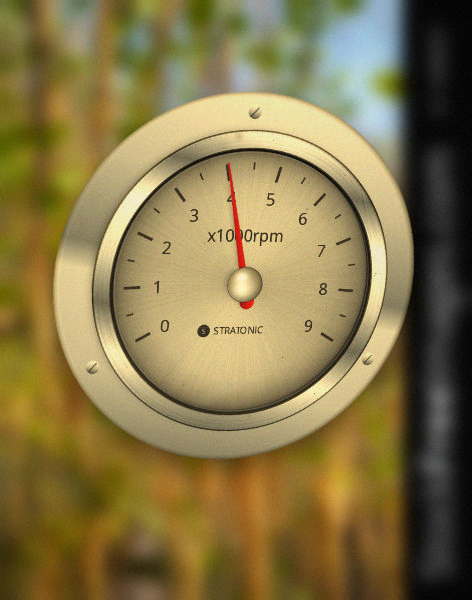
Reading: value=4000 unit=rpm
